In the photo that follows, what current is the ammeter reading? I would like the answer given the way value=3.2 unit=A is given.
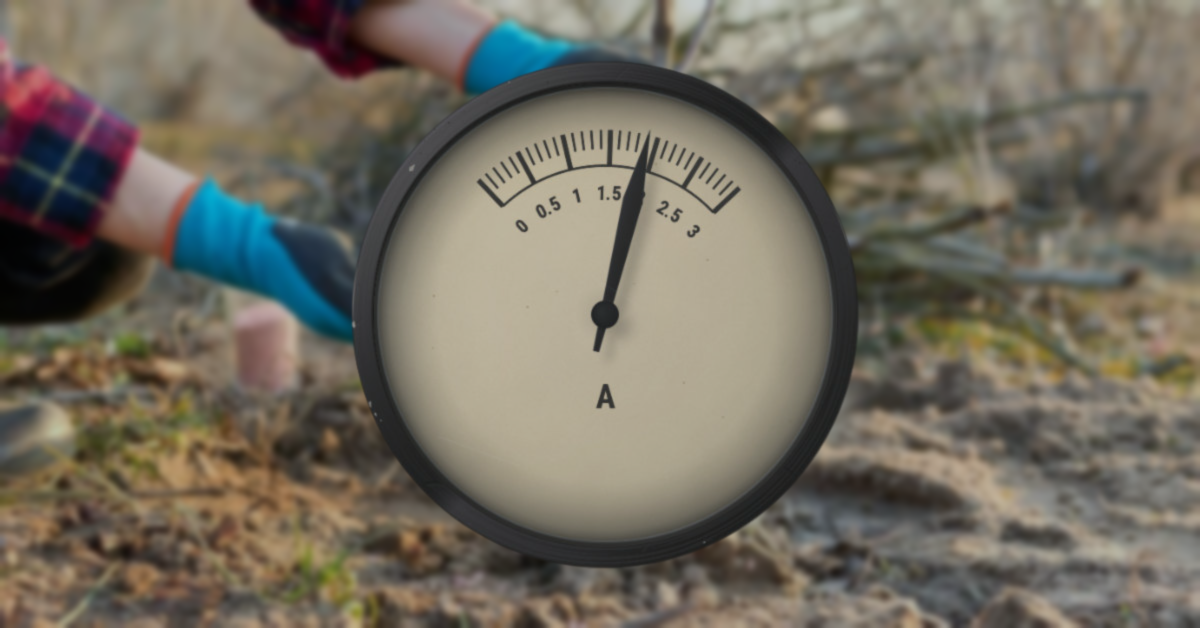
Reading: value=1.9 unit=A
